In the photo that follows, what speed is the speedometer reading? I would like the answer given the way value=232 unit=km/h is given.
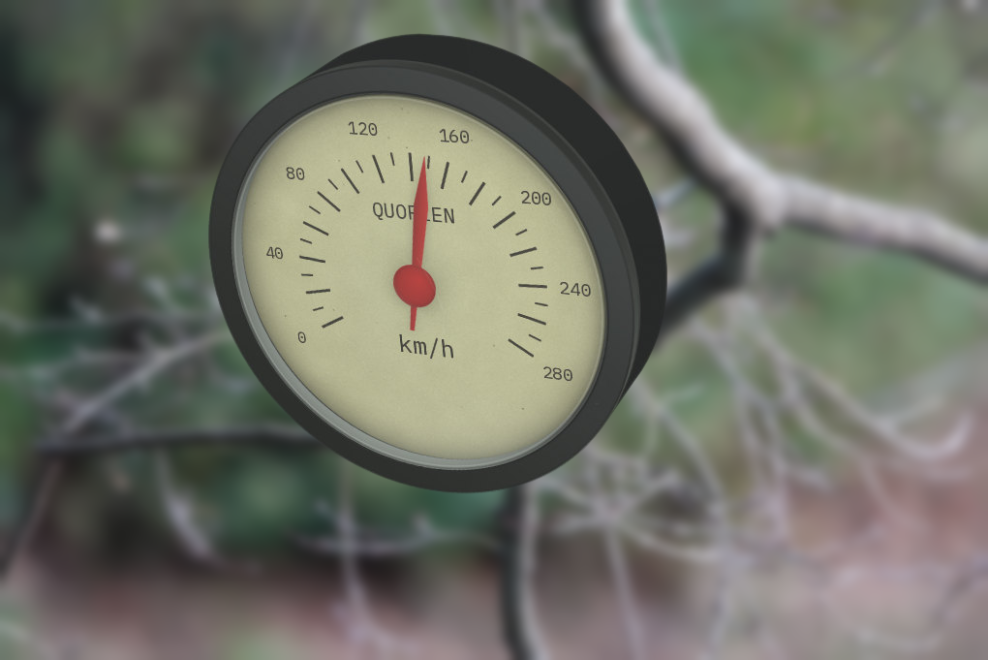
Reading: value=150 unit=km/h
